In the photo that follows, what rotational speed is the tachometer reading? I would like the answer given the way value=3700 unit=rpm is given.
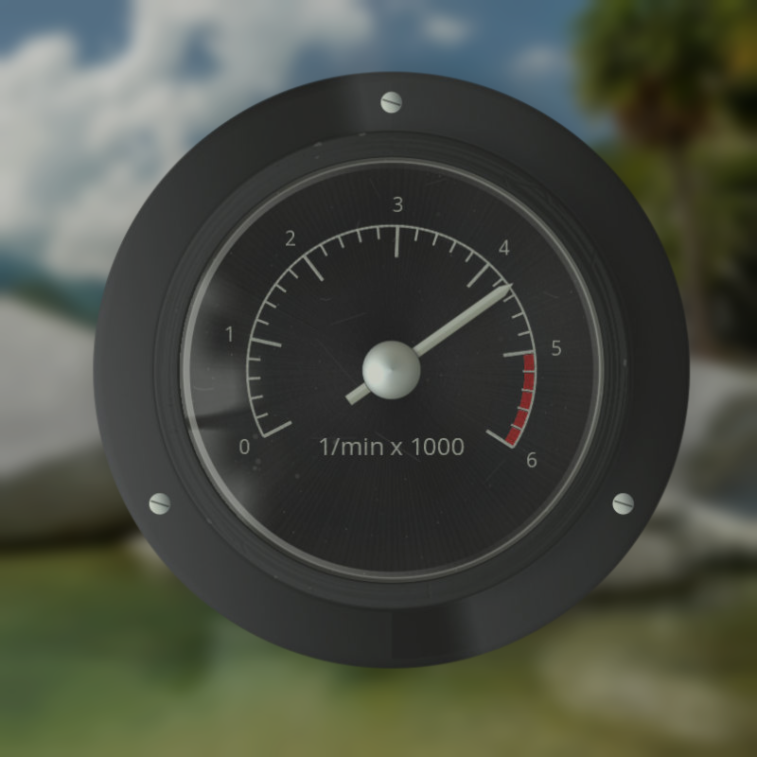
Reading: value=4300 unit=rpm
